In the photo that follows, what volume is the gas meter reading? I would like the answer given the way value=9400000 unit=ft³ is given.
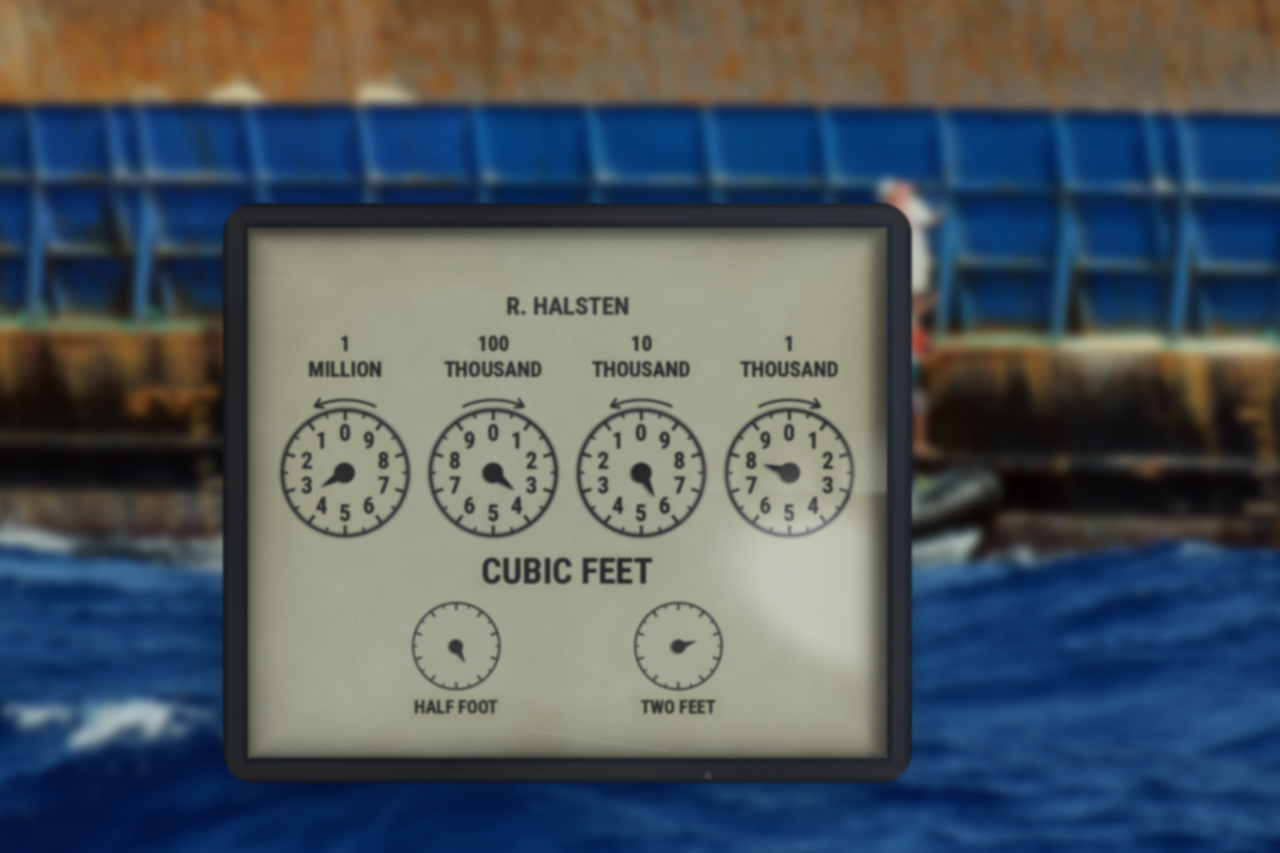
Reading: value=335800 unit=ft³
